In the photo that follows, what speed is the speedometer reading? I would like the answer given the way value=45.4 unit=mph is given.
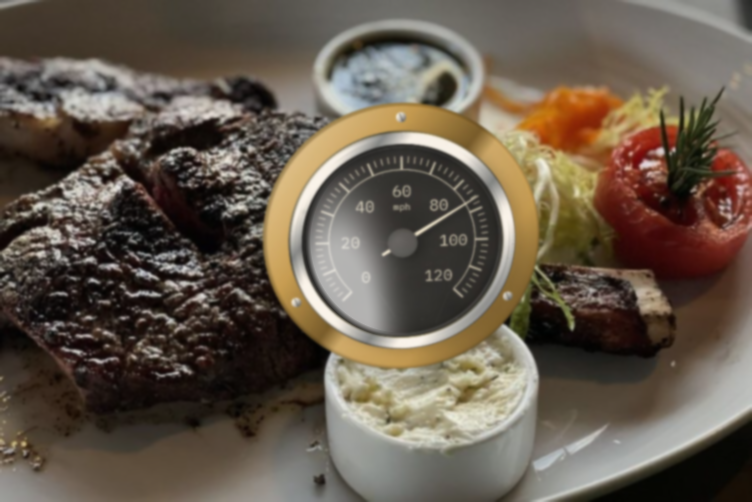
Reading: value=86 unit=mph
